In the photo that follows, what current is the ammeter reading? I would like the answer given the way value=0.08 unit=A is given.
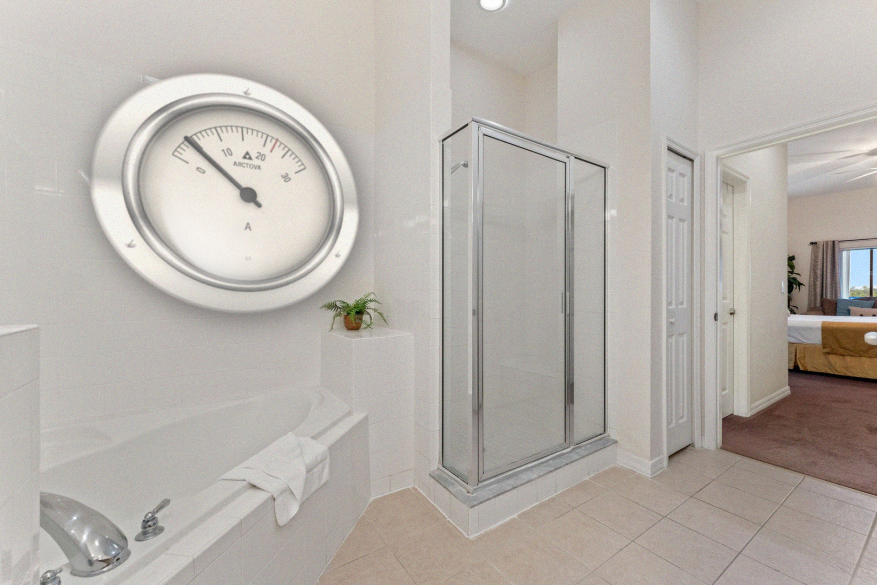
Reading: value=4 unit=A
